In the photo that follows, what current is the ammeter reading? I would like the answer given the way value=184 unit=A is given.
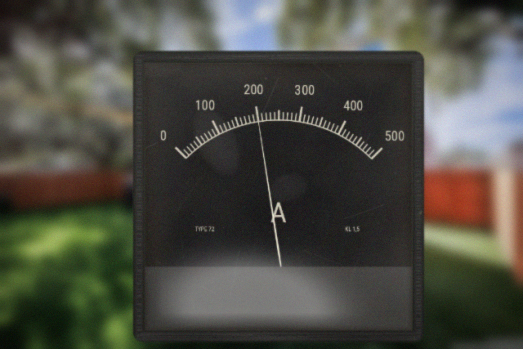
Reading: value=200 unit=A
